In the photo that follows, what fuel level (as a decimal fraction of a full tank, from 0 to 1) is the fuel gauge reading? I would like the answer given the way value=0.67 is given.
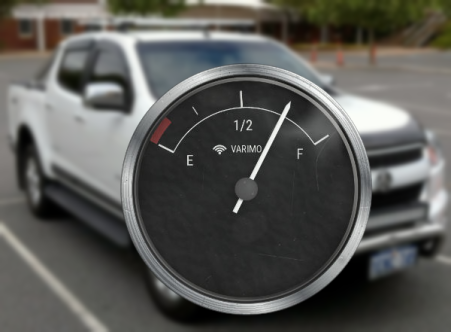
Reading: value=0.75
